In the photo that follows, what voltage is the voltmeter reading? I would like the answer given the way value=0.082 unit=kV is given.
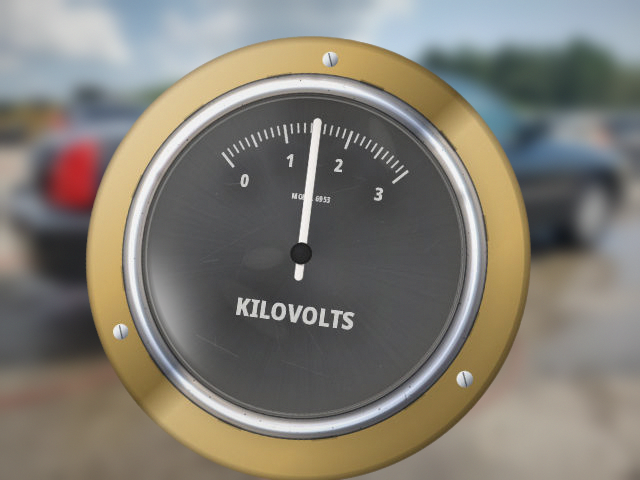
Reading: value=1.5 unit=kV
